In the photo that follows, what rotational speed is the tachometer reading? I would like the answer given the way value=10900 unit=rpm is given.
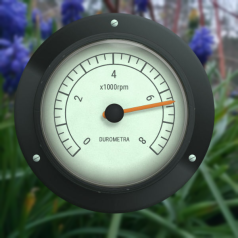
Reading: value=6375 unit=rpm
